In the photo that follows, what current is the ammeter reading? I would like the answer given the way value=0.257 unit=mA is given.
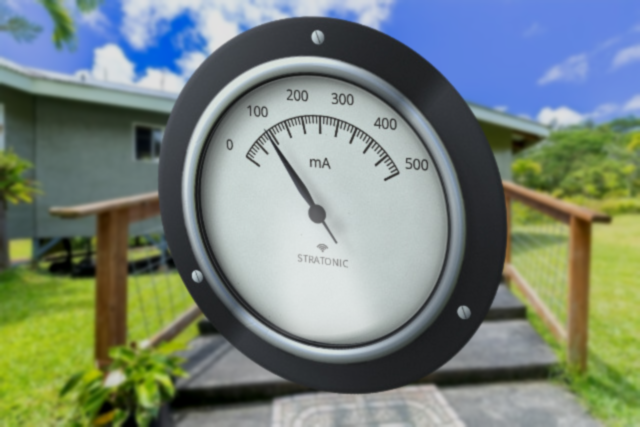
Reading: value=100 unit=mA
